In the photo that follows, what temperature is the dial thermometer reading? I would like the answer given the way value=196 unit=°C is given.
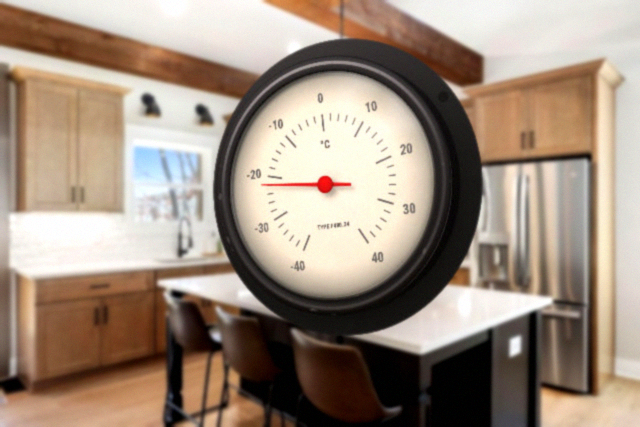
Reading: value=-22 unit=°C
